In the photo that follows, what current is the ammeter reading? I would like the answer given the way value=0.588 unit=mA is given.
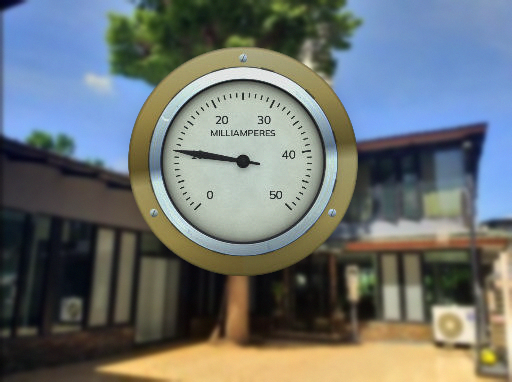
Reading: value=10 unit=mA
